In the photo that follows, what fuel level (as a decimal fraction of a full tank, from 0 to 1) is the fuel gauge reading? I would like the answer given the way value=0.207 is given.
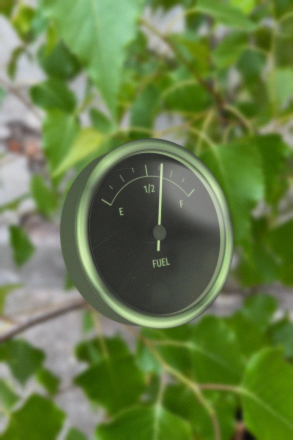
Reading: value=0.625
